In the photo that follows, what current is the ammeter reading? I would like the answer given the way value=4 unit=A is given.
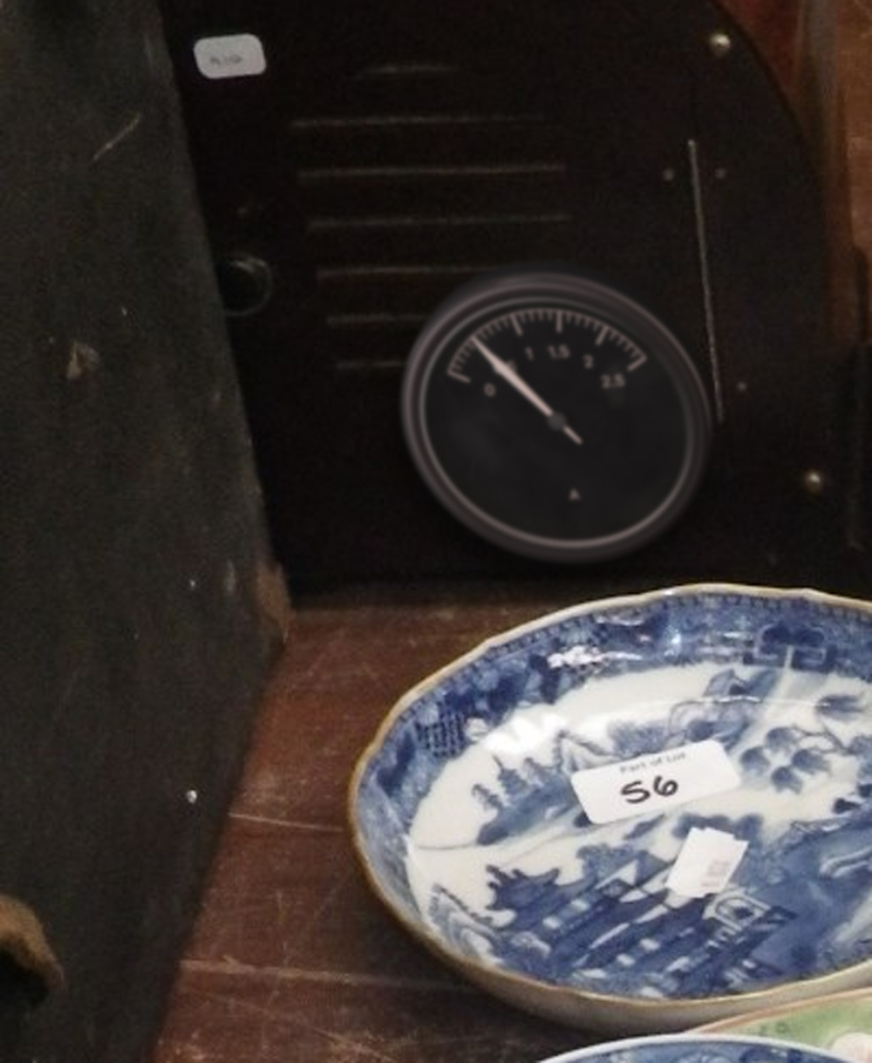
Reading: value=0.5 unit=A
